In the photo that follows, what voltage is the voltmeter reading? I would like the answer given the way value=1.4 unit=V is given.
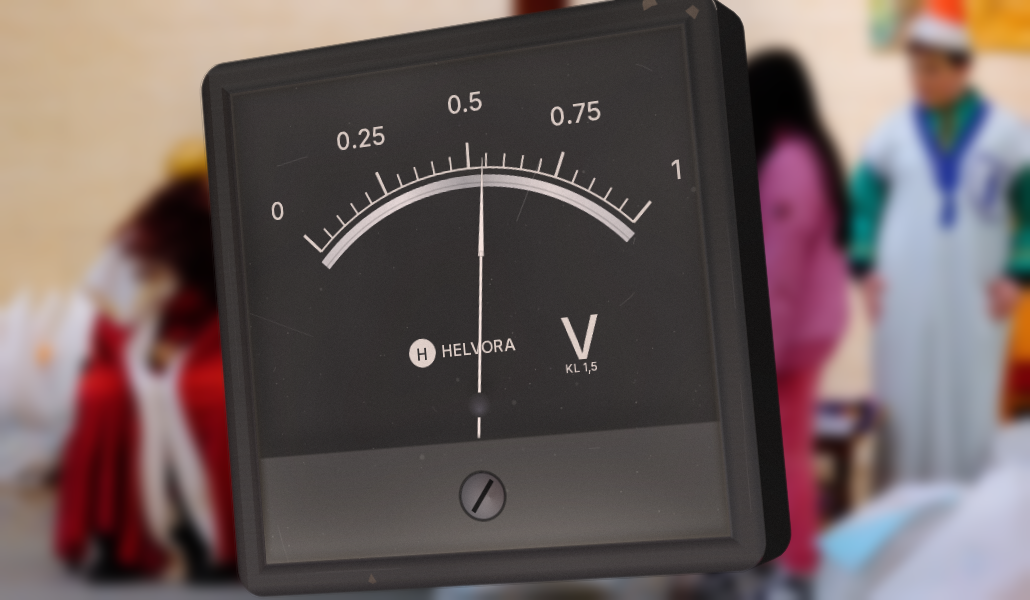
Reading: value=0.55 unit=V
